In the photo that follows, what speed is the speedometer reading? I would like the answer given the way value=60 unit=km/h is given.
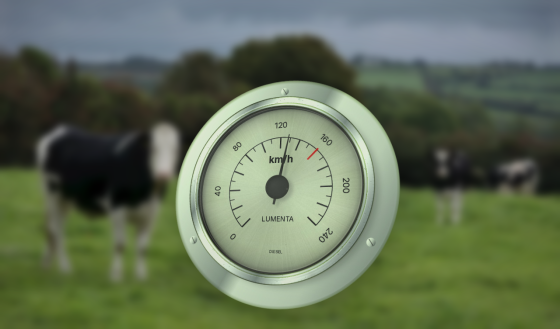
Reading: value=130 unit=km/h
